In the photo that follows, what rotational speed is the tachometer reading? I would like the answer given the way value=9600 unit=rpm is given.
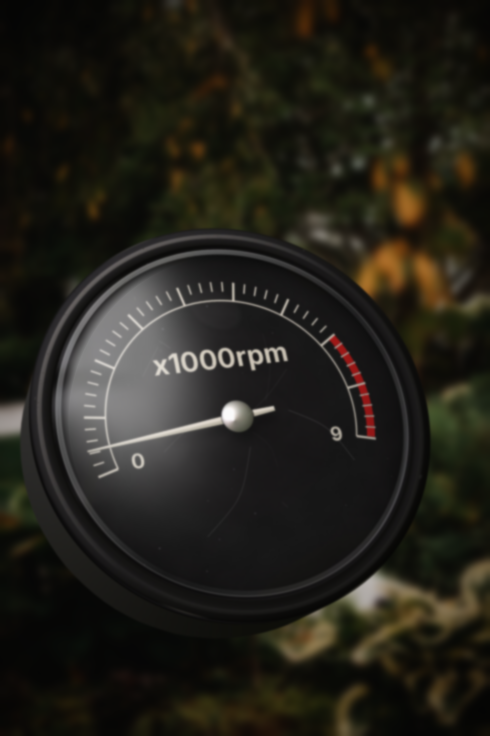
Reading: value=400 unit=rpm
